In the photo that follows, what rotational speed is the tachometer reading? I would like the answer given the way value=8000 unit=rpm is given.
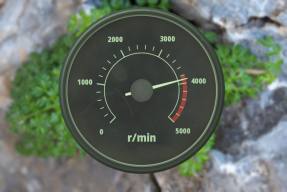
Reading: value=3900 unit=rpm
